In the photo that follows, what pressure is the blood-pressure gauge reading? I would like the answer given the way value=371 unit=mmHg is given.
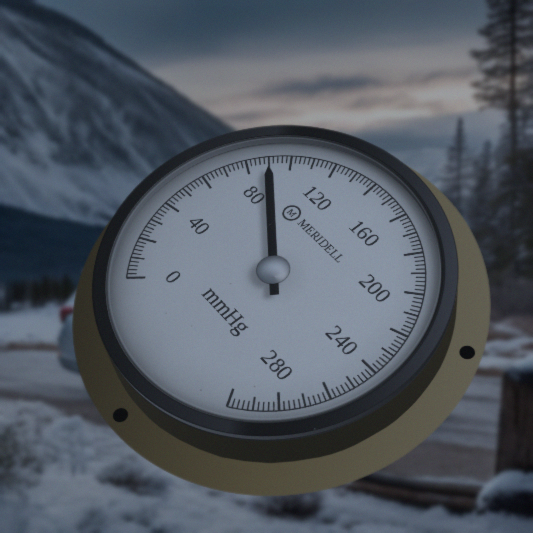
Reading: value=90 unit=mmHg
